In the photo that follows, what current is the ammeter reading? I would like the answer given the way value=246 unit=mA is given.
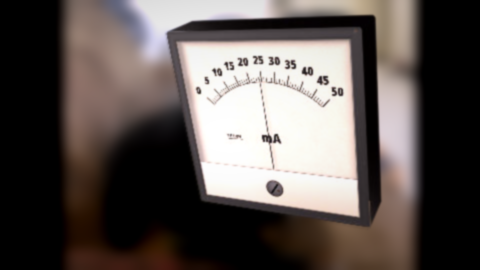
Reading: value=25 unit=mA
